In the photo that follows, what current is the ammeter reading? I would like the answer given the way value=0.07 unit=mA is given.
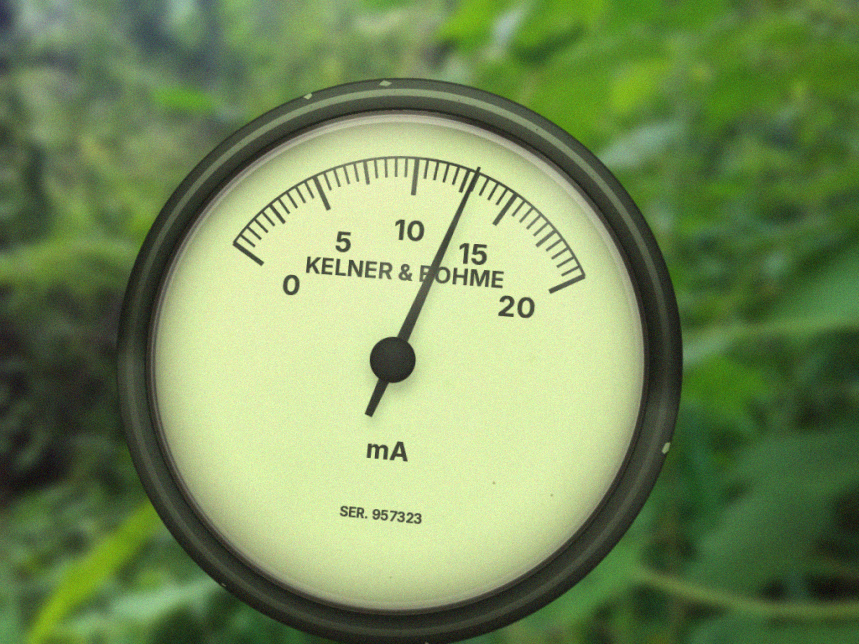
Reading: value=13 unit=mA
